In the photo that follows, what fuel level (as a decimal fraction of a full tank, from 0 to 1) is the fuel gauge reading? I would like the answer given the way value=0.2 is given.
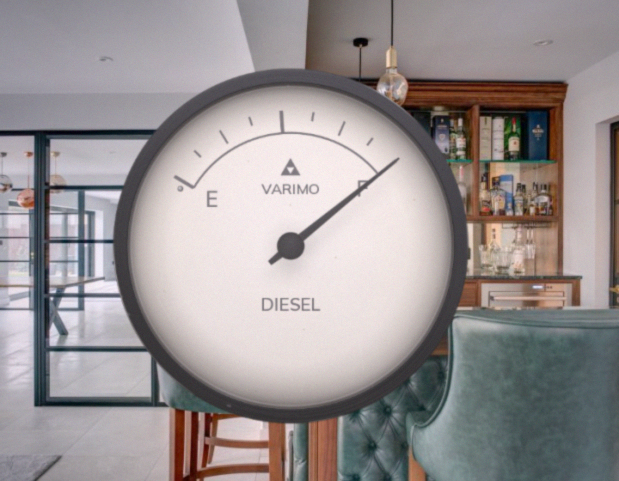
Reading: value=1
